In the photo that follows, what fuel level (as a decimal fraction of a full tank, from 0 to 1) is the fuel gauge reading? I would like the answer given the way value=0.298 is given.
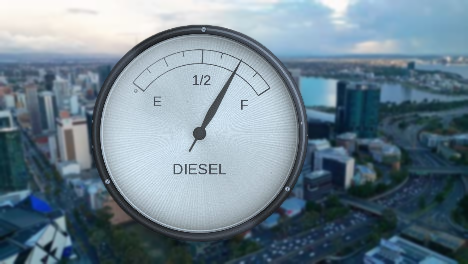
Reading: value=0.75
